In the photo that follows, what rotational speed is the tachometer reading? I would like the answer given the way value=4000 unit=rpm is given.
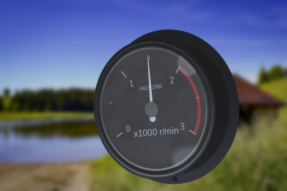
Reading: value=1500 unit=rpm
